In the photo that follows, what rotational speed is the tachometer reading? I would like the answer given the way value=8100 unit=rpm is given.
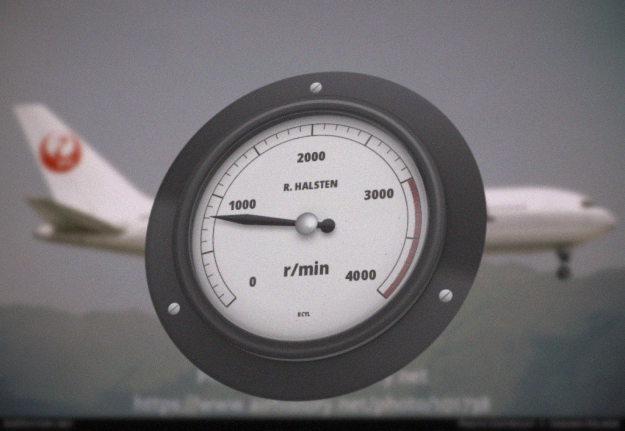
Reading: value=800 unit=rpm
